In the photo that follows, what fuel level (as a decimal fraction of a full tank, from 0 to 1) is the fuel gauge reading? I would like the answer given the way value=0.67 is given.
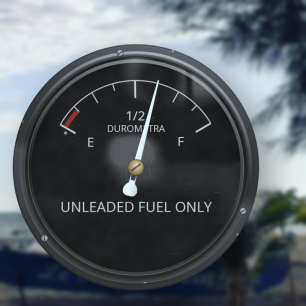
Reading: value=0.625
